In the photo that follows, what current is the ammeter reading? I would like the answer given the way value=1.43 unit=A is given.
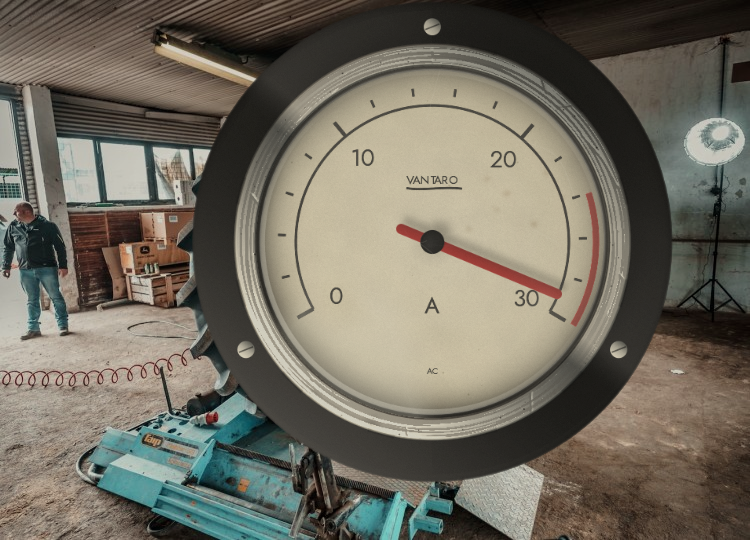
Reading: value=29 unit=A
